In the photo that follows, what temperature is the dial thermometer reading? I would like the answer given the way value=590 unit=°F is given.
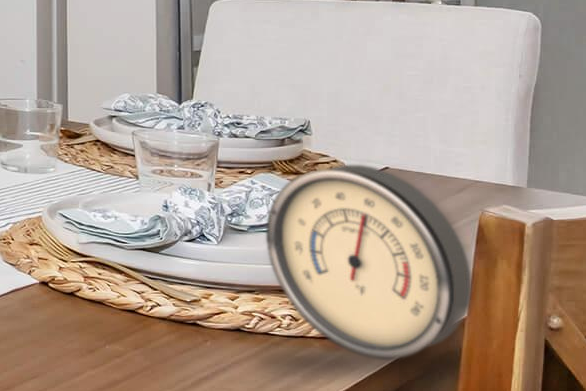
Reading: value=60 unit=°F
